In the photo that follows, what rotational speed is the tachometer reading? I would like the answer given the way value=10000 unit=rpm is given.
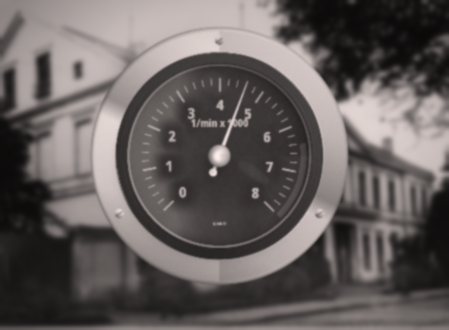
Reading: value=4600 unit=rpm
